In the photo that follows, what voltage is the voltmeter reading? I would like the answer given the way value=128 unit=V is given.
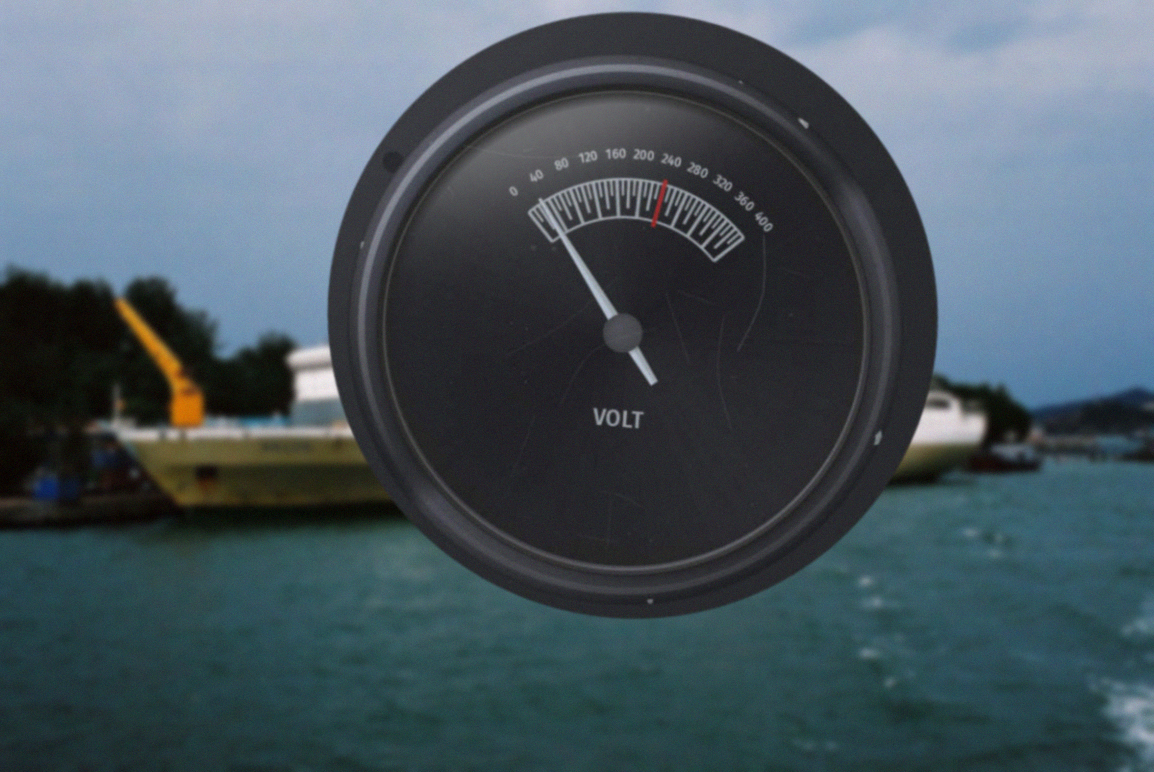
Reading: value=30 unit=V
